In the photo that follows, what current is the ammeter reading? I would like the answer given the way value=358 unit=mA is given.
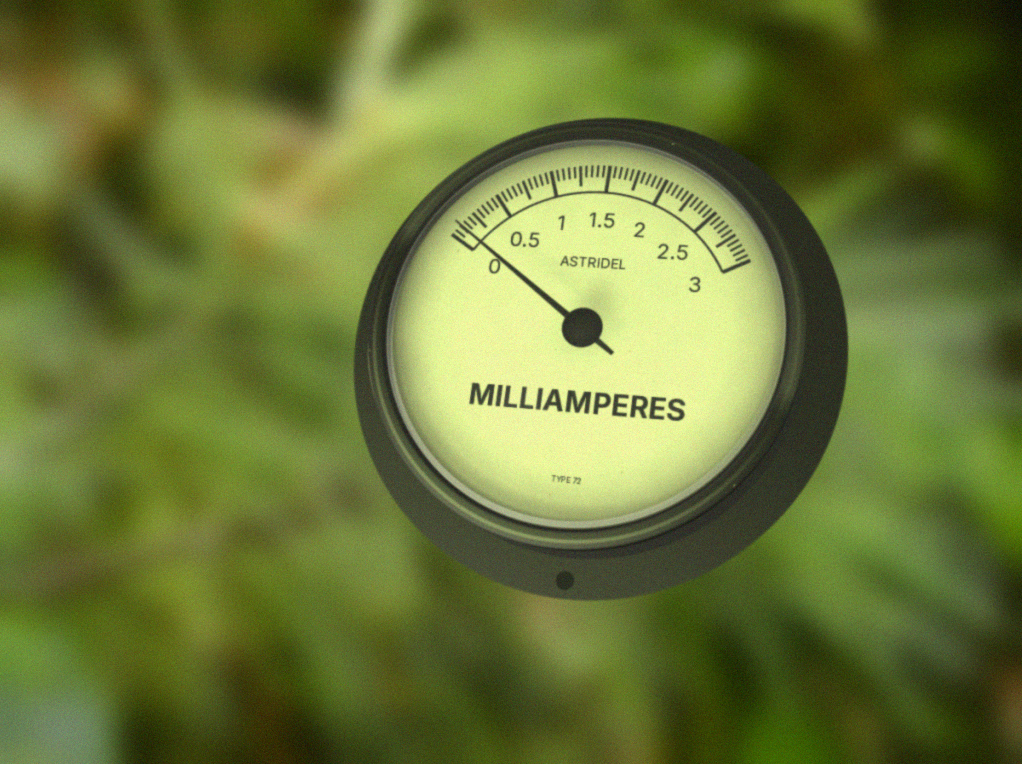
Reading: value=0.1 unit=mA
